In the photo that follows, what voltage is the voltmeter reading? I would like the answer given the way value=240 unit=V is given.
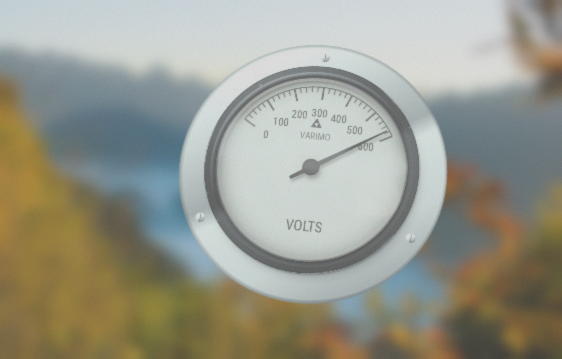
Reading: value=580 unit=V
